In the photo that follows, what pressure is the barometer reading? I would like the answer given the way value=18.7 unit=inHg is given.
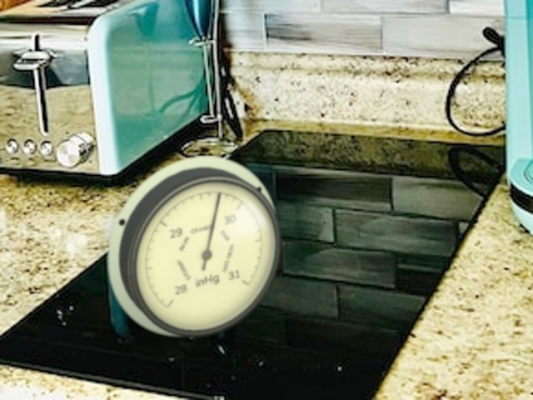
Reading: value=29.7 unit=inHg
